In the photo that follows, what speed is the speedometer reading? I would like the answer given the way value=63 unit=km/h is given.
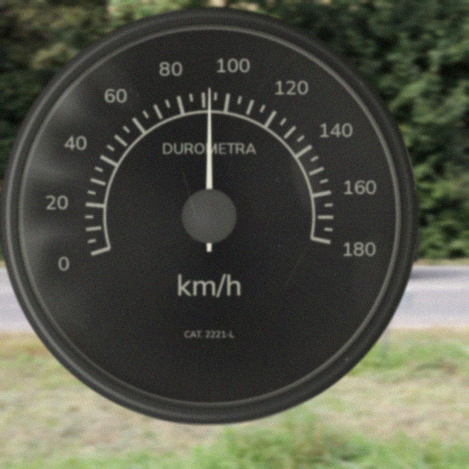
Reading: value=92.5 unit=km/h
